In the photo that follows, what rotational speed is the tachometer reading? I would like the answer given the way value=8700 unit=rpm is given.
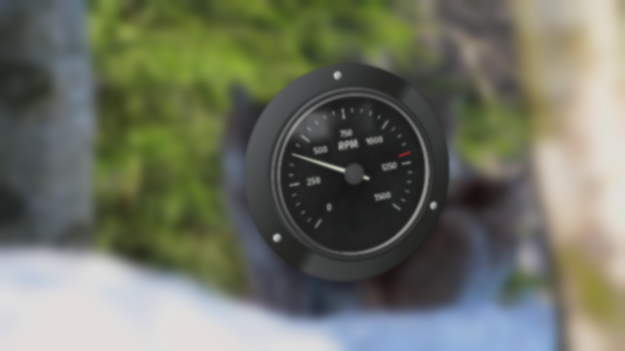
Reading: value=400 unit=rpm
